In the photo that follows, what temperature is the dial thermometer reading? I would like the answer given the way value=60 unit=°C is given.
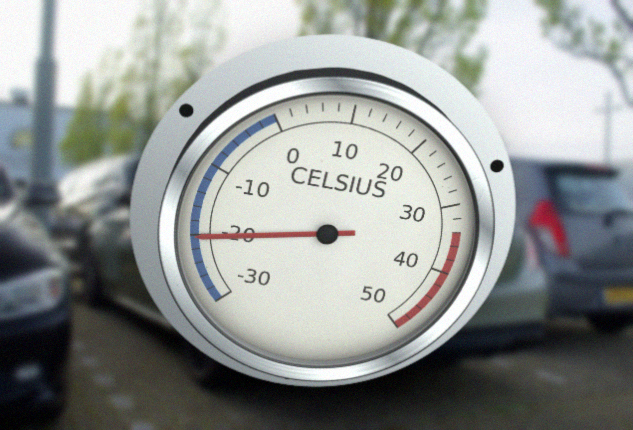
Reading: value=-20 unit=°C
